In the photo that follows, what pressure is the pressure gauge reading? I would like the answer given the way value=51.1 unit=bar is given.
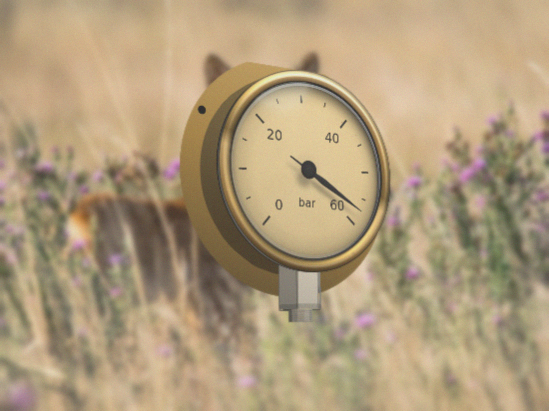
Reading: value=57.5 unit=bar
